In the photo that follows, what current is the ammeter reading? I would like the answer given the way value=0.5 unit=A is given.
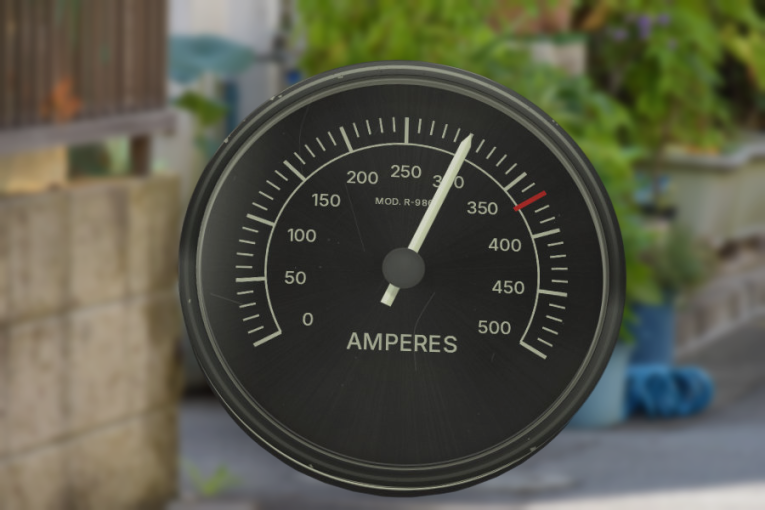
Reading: value=300 unit=A
